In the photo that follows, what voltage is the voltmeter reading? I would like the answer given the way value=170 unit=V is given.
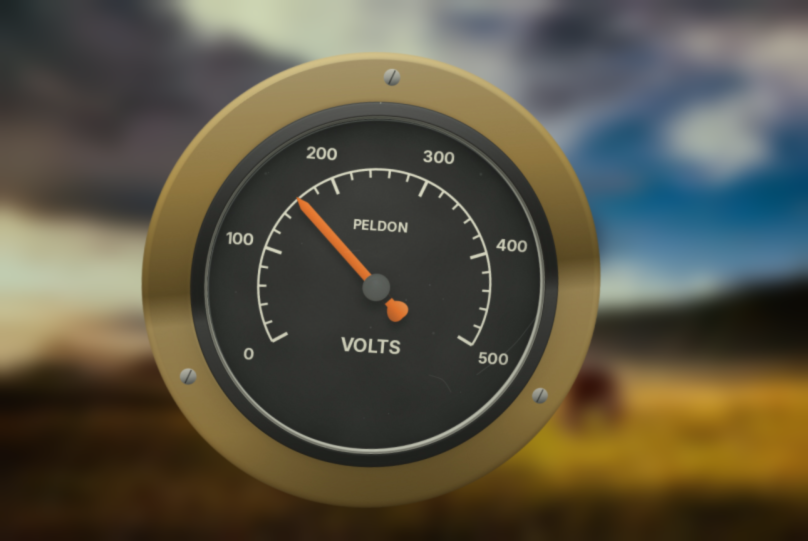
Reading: value=160 unit=V
